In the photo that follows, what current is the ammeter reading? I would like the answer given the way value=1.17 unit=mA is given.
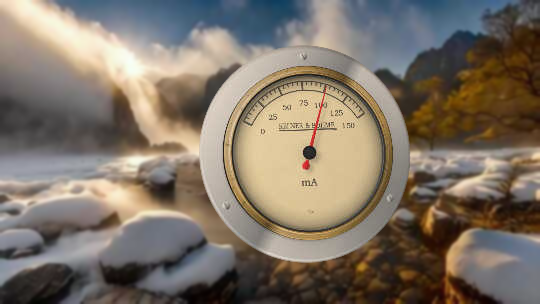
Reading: value=100 unit=mA
